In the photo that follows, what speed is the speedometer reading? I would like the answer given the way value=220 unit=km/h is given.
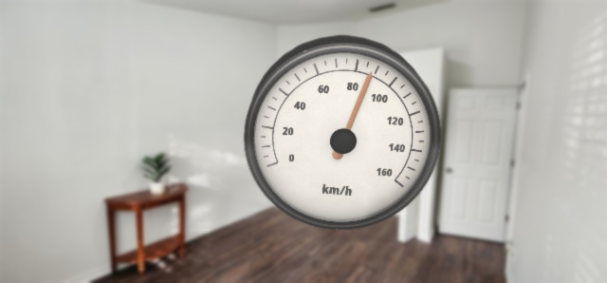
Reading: value=87.5 unit=km/h
